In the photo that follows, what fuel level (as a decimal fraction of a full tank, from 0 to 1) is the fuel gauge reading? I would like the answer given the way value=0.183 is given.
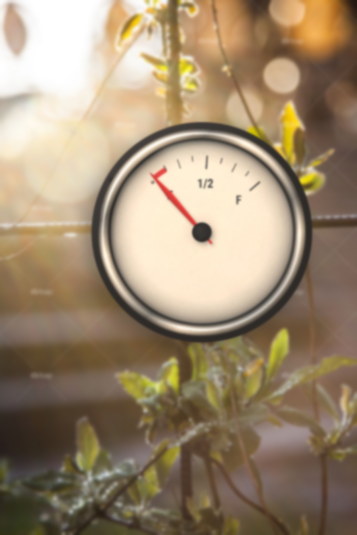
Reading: value=0
